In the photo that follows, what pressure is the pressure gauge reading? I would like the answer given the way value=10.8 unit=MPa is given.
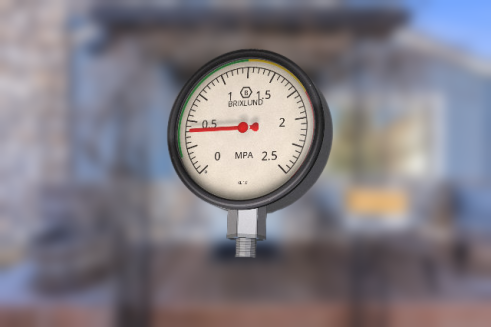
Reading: value=0.4 unit=MPa
